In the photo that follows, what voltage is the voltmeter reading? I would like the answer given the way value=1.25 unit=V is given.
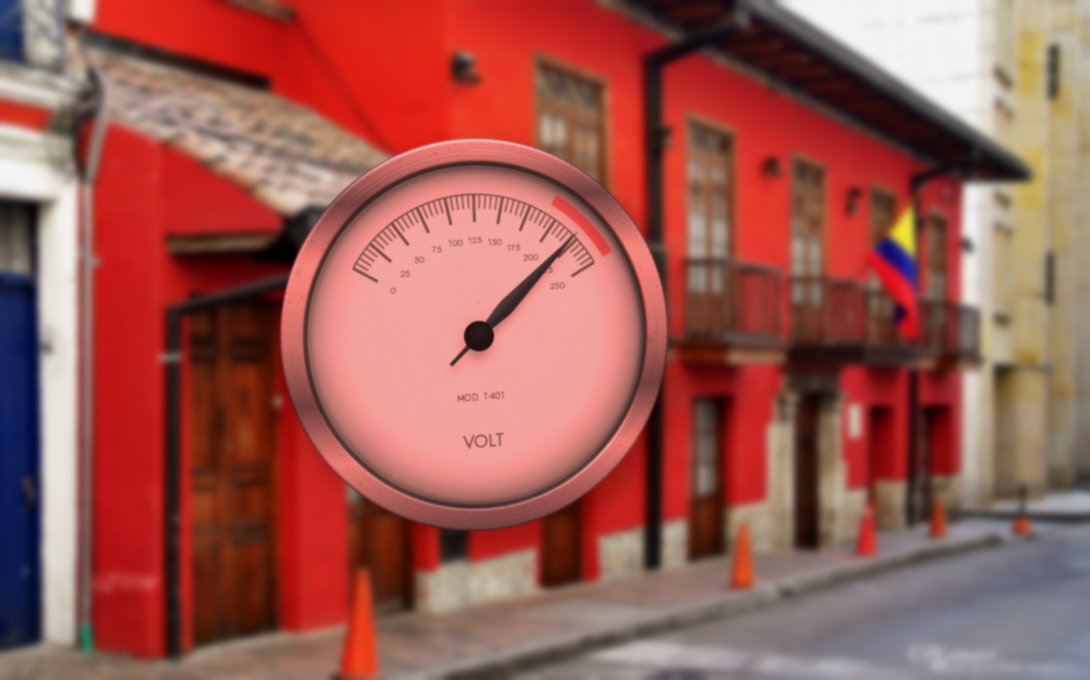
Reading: value=220 unit=V
